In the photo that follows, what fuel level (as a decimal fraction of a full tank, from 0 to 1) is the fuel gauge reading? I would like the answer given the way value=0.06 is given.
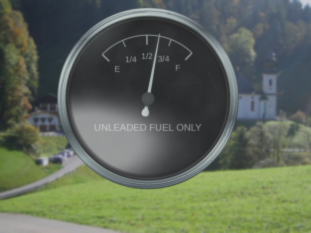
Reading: value=0.625
